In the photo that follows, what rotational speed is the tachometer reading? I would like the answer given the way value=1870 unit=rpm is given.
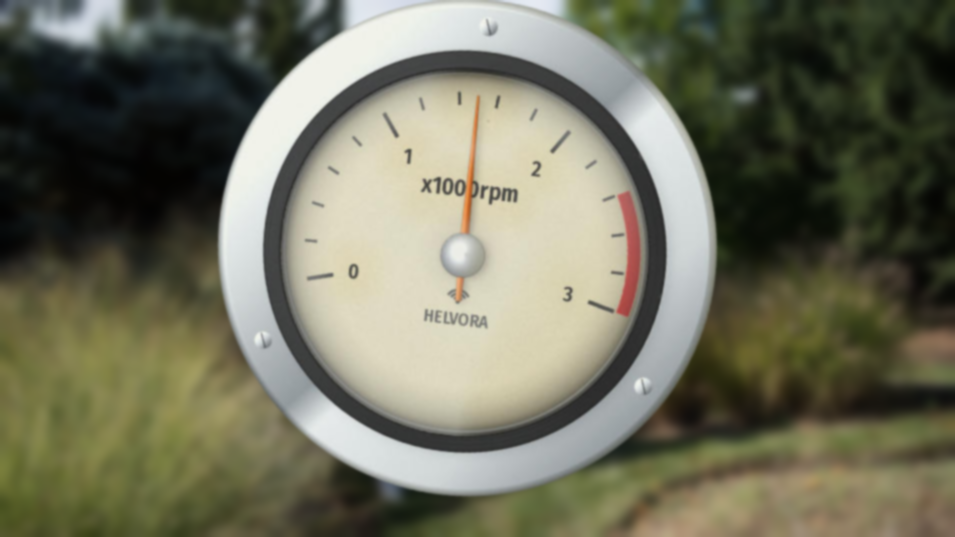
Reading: value=1500 unit=rpm
